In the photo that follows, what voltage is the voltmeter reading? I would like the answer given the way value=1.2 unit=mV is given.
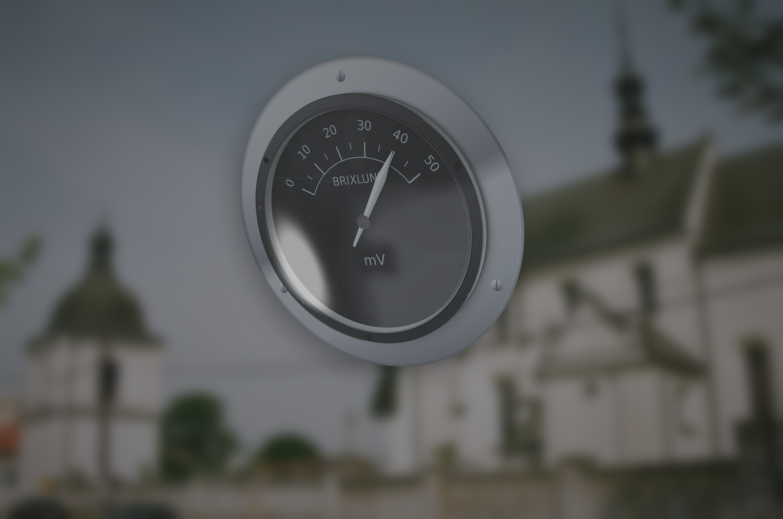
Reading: value=40 unit=mV
